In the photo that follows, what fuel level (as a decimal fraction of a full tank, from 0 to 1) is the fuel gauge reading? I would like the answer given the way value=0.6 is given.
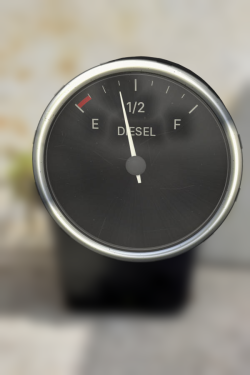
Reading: value=0.375
